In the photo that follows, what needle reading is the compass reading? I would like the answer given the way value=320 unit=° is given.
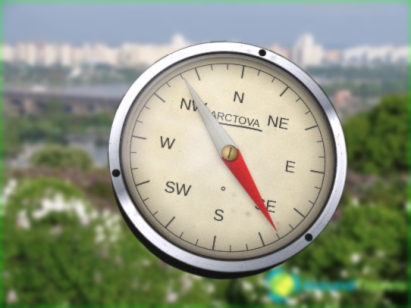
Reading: value=140 unit=°
